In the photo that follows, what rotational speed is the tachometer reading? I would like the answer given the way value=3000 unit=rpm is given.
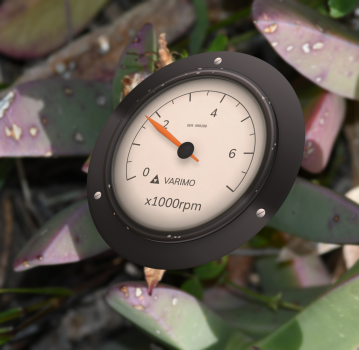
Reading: value=1750 unit=rpm
